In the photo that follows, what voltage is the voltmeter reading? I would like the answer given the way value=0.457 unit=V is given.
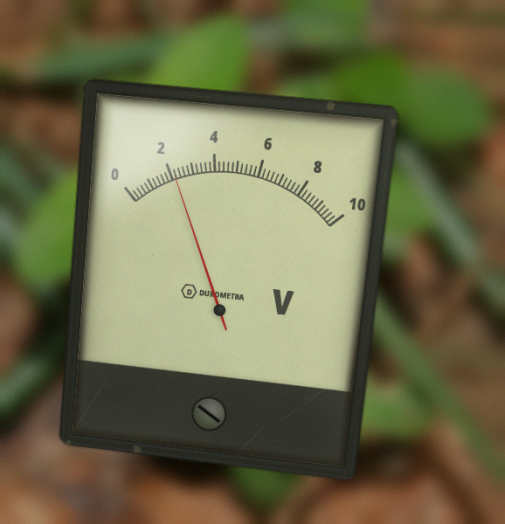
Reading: value=2.2 unit=V
